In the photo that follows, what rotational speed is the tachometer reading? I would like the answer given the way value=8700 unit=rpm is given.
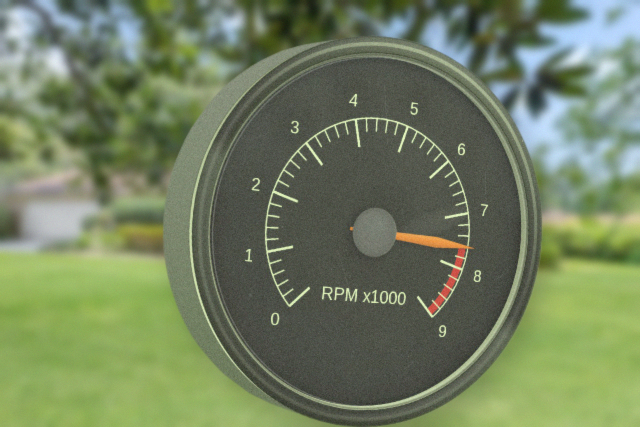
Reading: value=7600 unit=rpm
